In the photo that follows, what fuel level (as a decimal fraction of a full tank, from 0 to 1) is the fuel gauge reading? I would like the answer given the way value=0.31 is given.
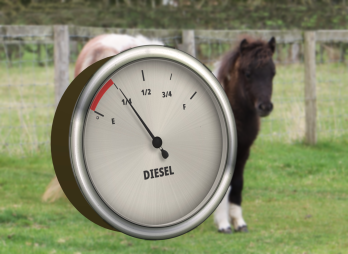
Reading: value=0.25
